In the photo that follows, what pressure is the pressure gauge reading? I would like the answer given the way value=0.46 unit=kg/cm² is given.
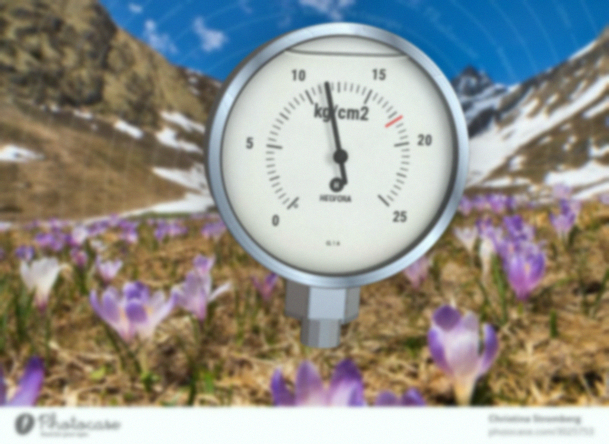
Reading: value=11.5 unit=kg/cm²
